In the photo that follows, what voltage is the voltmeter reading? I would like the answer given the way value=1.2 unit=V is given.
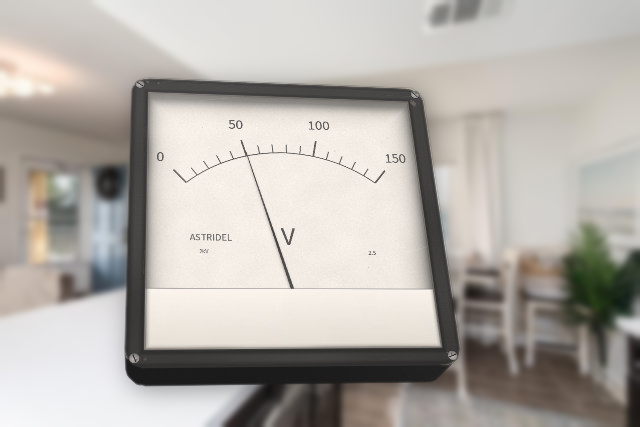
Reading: value=50 unit=V
